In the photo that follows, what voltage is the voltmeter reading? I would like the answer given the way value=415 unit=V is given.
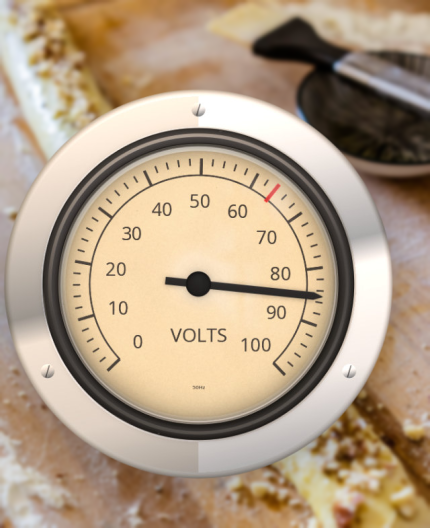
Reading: value=85 unit=V
